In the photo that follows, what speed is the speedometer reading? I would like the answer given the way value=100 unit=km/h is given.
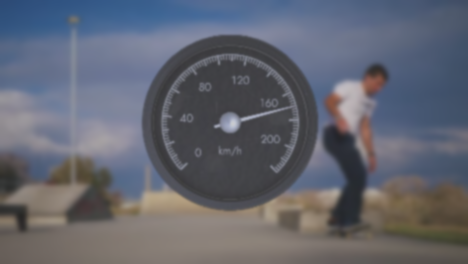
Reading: value=170 unit=km/h
